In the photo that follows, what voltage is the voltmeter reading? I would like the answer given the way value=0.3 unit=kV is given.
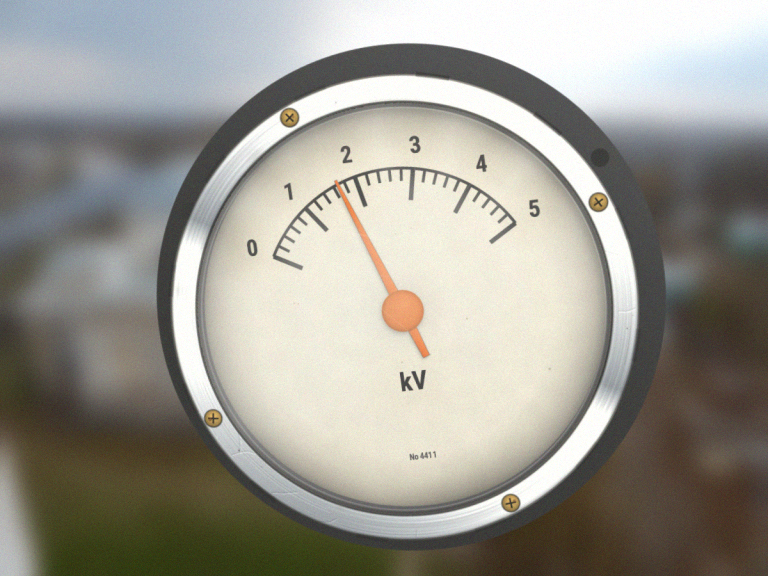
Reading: value=1.7 unit=kV
